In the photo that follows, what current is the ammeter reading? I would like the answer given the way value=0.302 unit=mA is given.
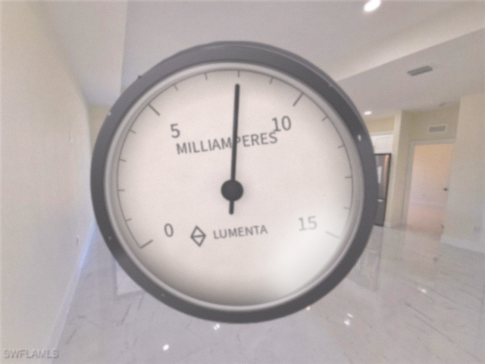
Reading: value=8 unit=mA
